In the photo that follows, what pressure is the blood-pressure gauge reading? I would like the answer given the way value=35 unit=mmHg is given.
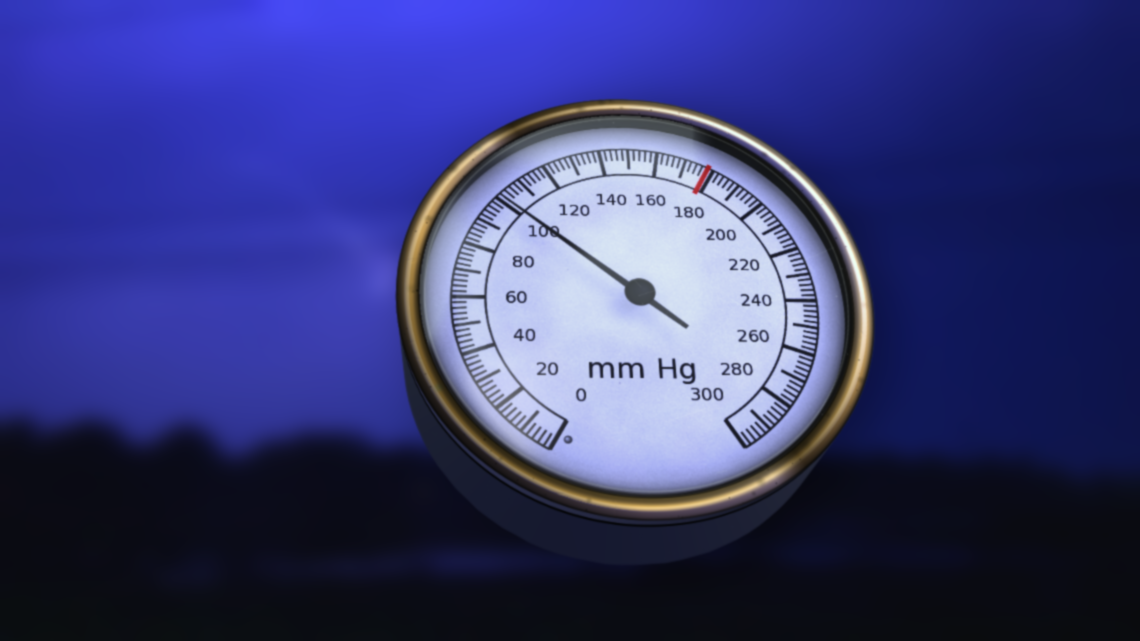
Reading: value=100 unit=mmHg
